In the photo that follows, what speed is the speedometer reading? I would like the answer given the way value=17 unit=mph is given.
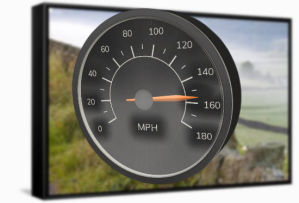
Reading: value=155 unit=mph
